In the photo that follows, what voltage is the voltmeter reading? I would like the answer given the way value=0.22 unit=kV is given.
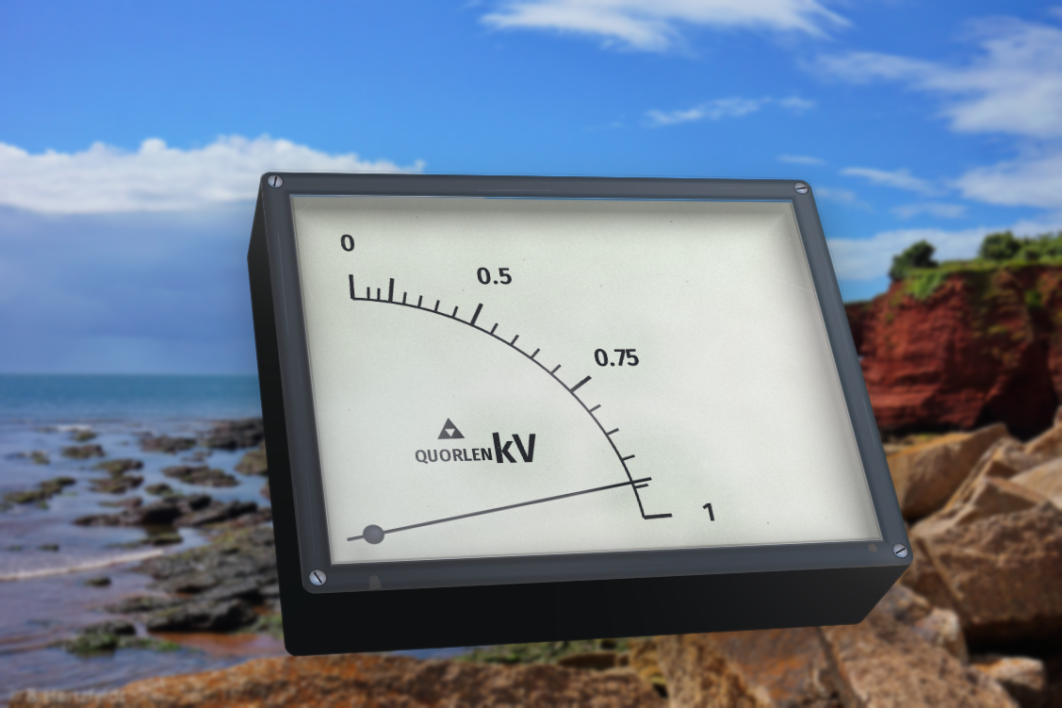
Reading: value=0.95 unit=kV
